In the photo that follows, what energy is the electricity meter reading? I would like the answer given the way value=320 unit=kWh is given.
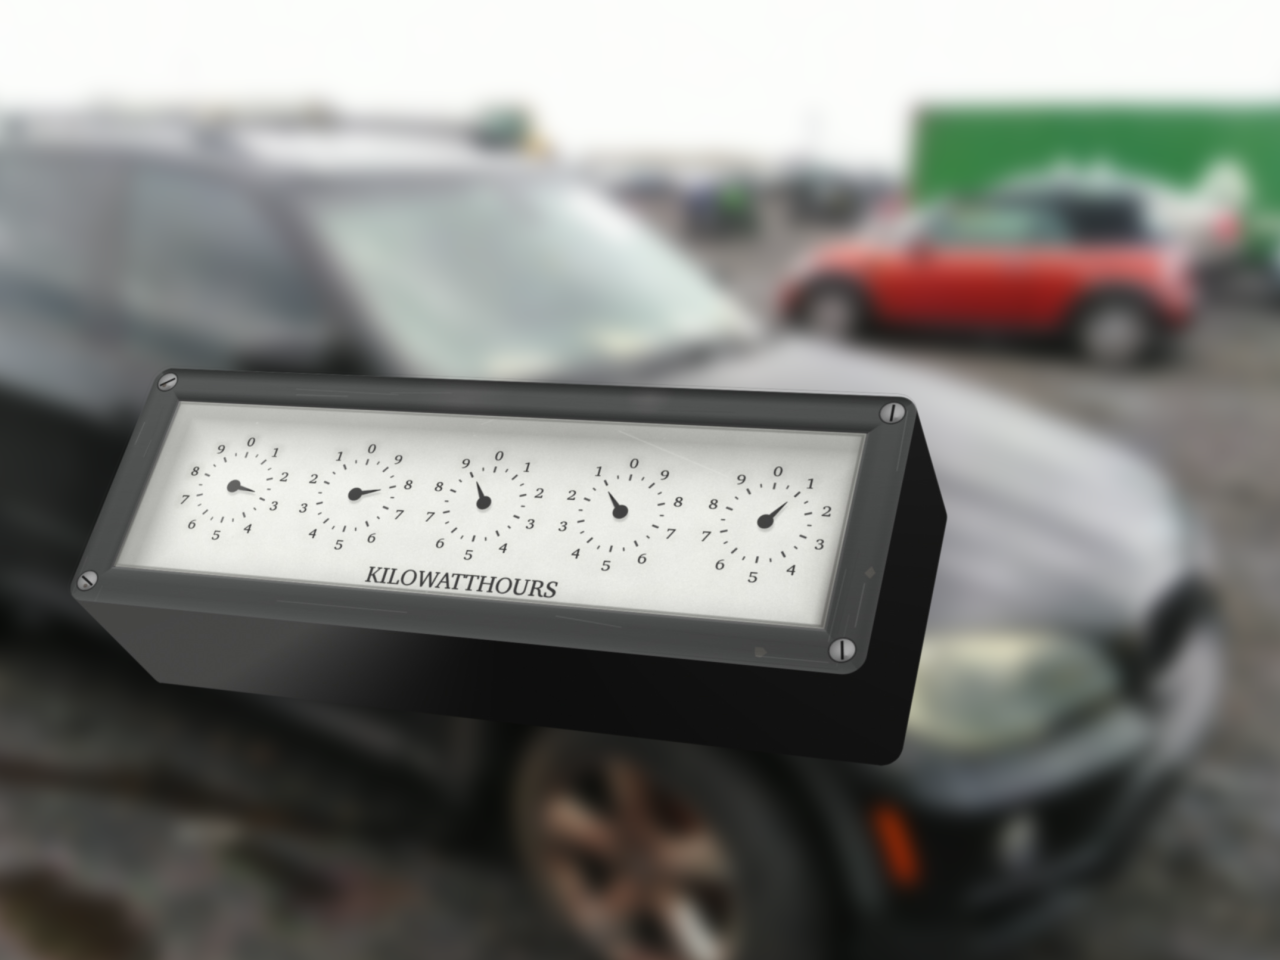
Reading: value=27911 unit=kWh
